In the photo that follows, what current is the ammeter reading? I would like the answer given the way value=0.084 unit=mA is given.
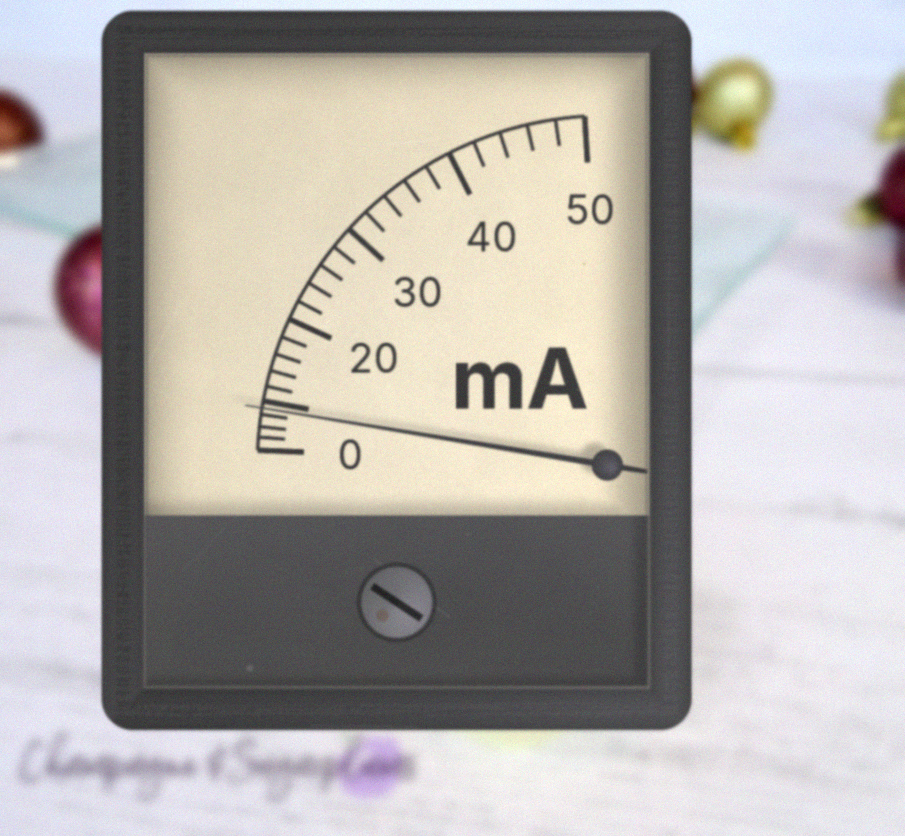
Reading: value=9 unit=mA
